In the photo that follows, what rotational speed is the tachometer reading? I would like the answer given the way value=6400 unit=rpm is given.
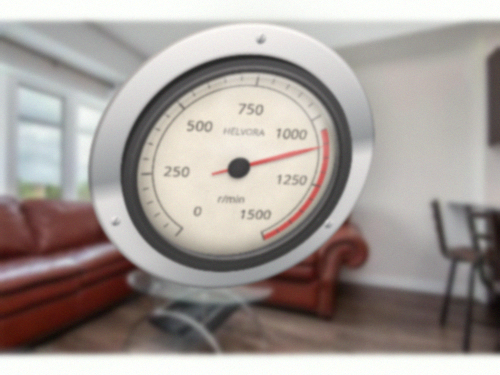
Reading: value=1100 unit=rpm
